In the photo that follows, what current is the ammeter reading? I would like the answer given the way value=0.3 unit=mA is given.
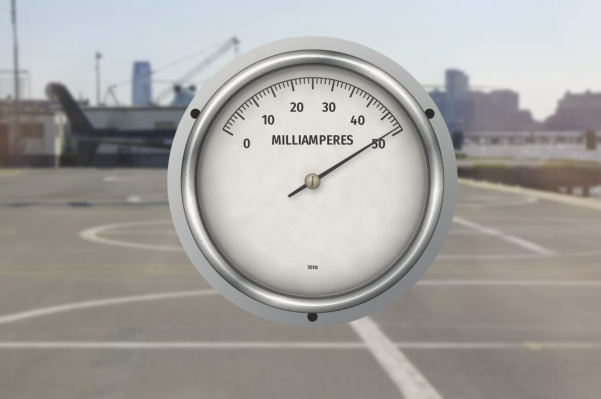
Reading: value=49 unit=mA
